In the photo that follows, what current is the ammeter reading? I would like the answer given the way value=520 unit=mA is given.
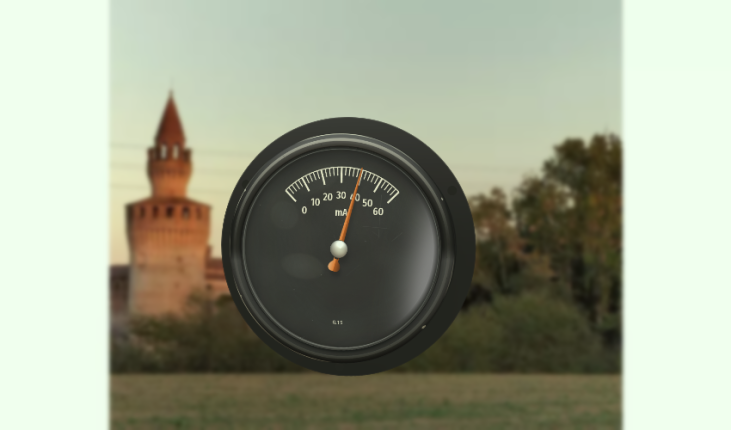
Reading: value=40 unit=mA
